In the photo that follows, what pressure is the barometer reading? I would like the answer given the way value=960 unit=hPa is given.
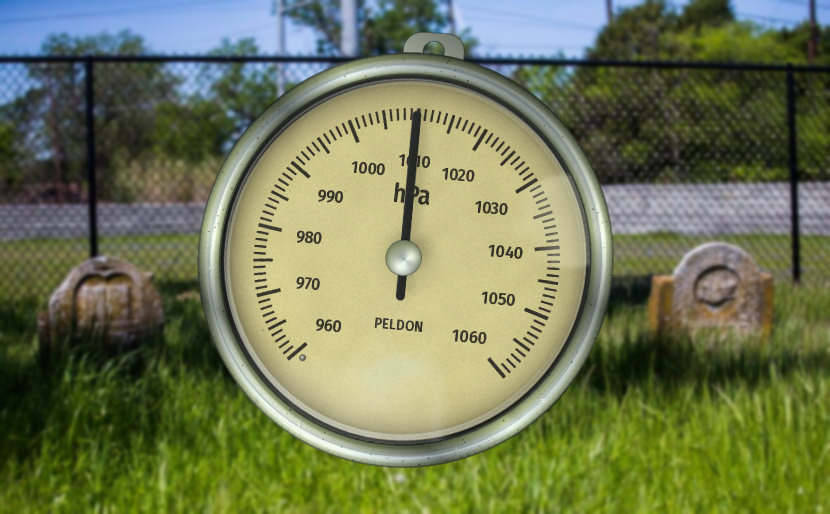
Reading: value=1010 unit=hPa
